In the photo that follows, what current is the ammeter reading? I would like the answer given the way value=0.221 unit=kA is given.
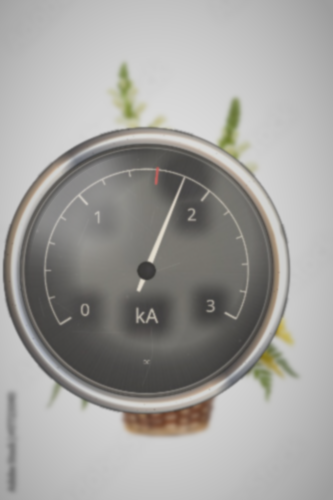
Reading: value=1.8 unit=kA
